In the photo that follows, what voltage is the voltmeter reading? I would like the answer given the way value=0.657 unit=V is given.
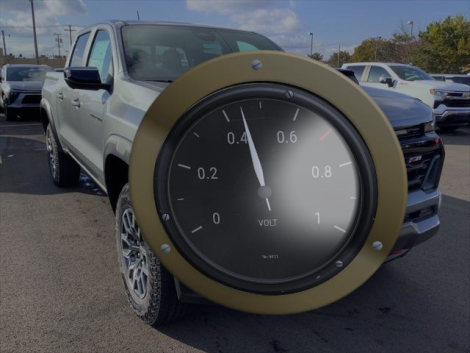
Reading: value=0.45 unit=V
